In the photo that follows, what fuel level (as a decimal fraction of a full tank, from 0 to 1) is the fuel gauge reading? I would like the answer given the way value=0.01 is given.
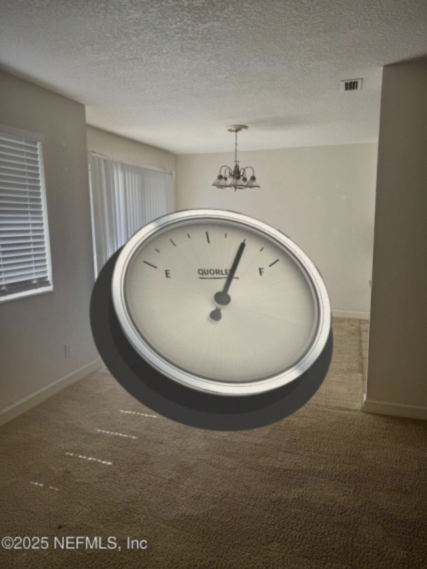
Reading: value=0.75
